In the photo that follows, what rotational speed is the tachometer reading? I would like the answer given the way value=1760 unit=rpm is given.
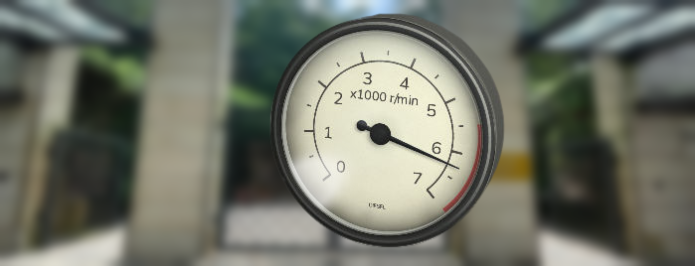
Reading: value=6250 unit=rpm
